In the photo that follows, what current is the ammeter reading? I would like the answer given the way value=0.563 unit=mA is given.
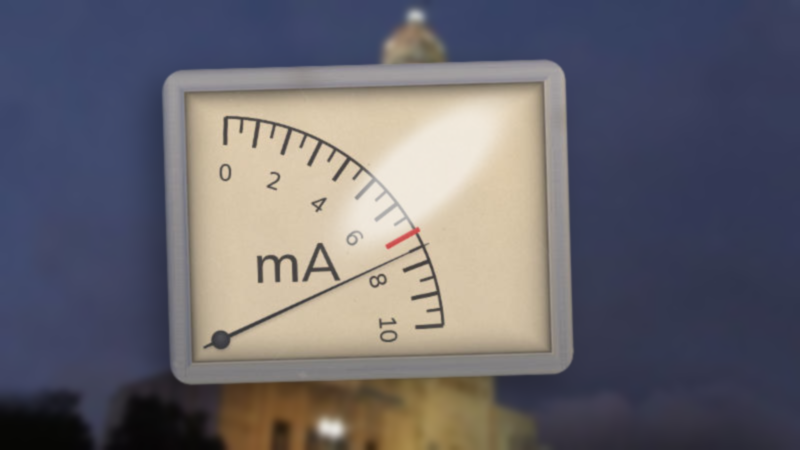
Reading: value=7.5 unit=mA
